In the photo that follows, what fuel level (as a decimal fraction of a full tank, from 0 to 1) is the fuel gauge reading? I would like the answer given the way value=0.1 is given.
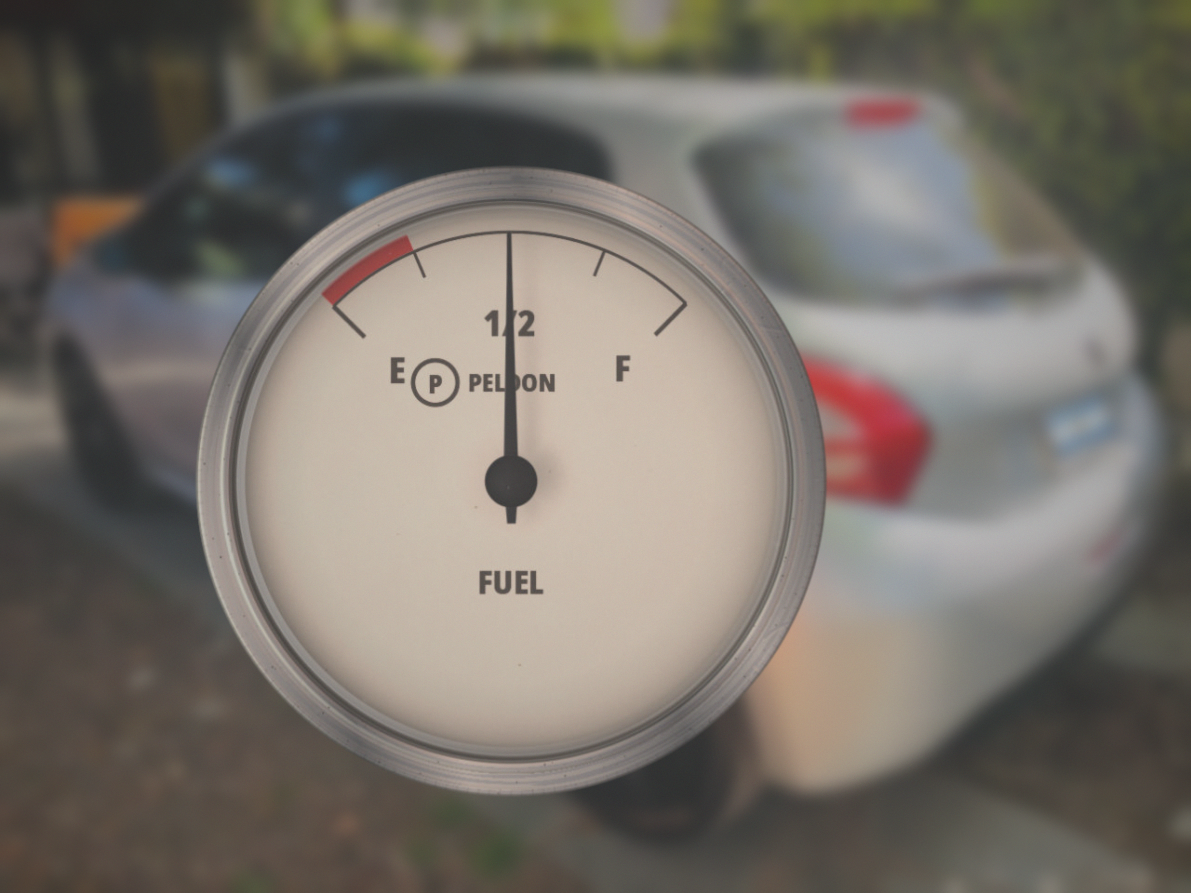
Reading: value=0.5
